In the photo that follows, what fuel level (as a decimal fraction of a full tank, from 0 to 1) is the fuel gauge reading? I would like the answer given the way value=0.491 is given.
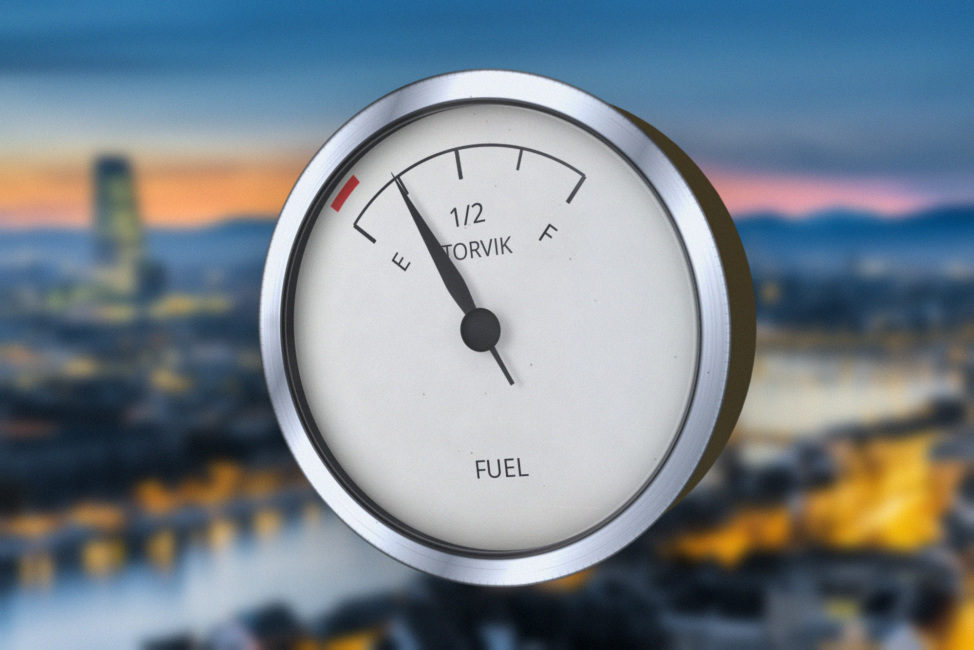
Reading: value=0.25
